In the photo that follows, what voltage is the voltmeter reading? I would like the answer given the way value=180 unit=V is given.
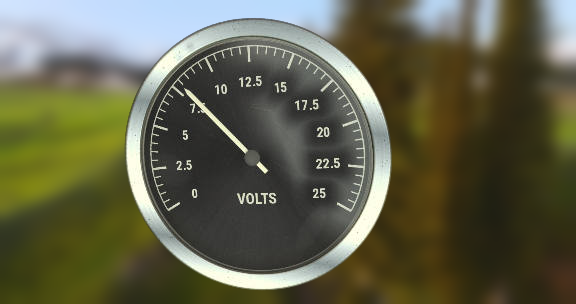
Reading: value=8 unit=V
